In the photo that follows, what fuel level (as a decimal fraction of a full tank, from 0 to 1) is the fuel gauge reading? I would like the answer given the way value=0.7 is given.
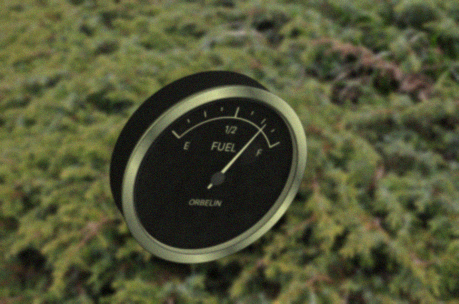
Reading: value=0.75
